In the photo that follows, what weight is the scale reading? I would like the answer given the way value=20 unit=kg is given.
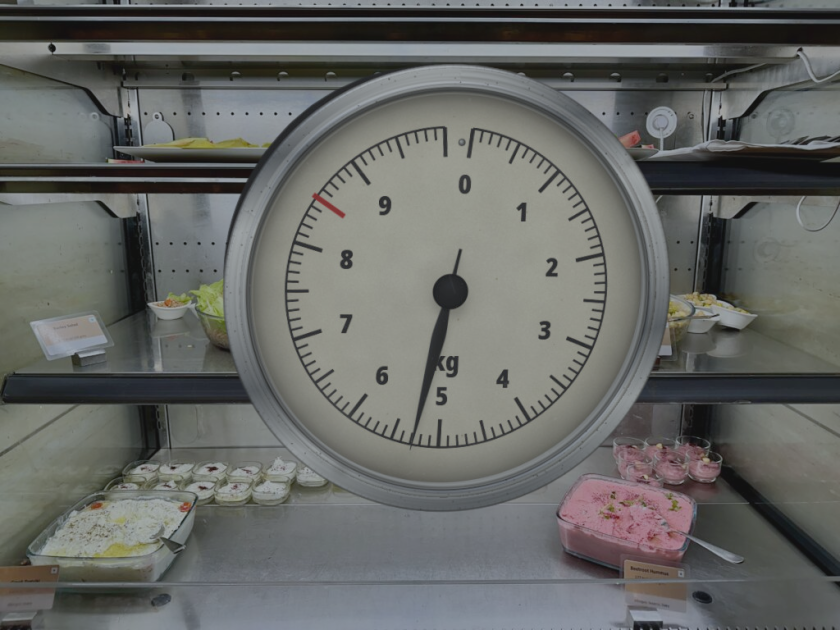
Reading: value=5.3 unit=kg
